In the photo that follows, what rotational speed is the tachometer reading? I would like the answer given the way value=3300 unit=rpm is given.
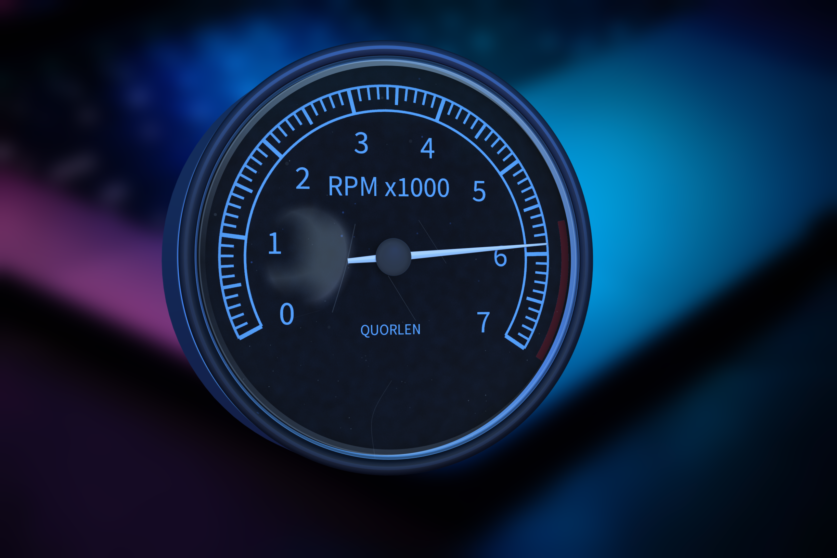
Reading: value=5900 unit=rpm
